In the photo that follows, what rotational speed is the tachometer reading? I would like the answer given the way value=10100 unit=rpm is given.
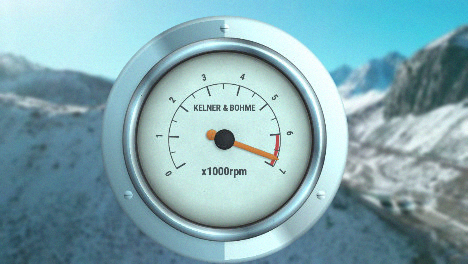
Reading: value=6750 unit=rpm
